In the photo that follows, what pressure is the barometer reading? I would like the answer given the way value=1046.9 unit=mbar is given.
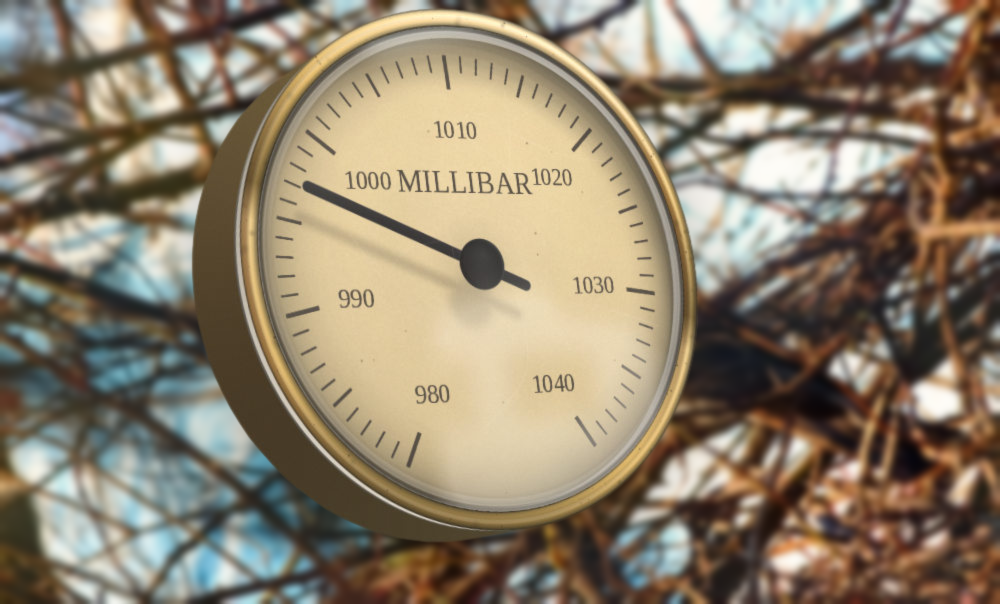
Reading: value=997 unit=mbar
